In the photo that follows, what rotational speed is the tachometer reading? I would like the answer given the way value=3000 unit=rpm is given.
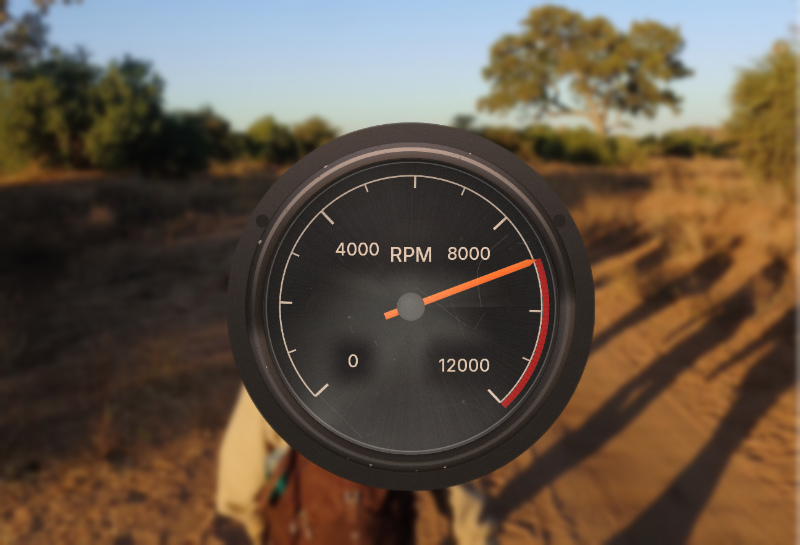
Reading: value=9000 unit=rpm
